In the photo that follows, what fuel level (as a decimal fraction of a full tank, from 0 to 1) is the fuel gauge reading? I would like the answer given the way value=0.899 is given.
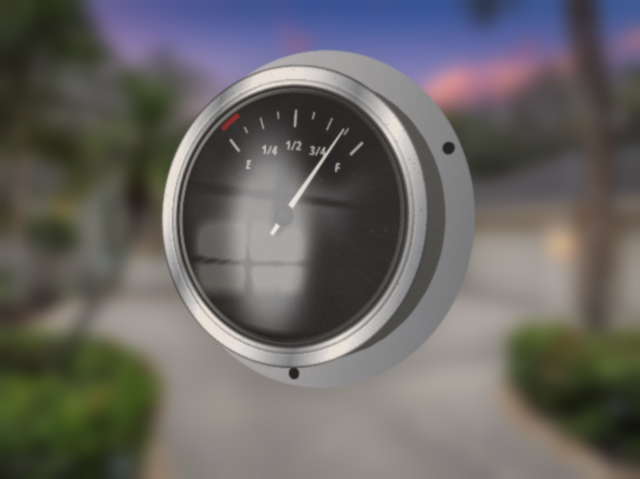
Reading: value=0.875
